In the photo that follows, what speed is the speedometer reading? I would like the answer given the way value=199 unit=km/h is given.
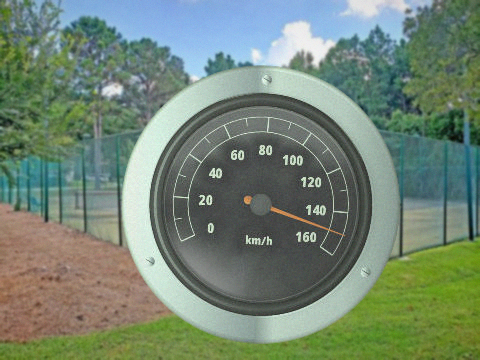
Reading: value=150 unit=km/h
